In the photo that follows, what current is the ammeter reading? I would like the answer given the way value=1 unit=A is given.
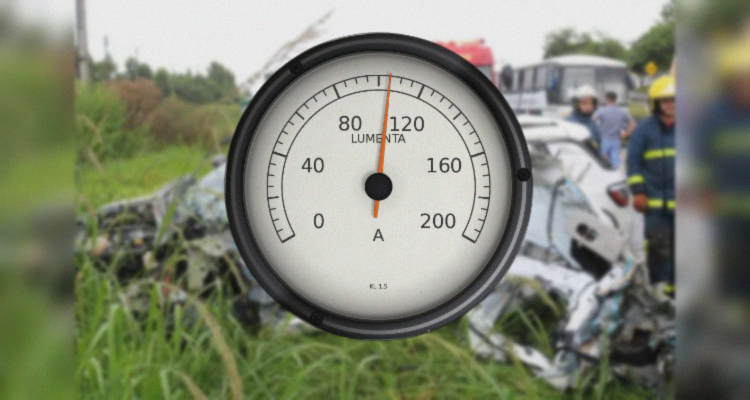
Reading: value=105 unit=A
